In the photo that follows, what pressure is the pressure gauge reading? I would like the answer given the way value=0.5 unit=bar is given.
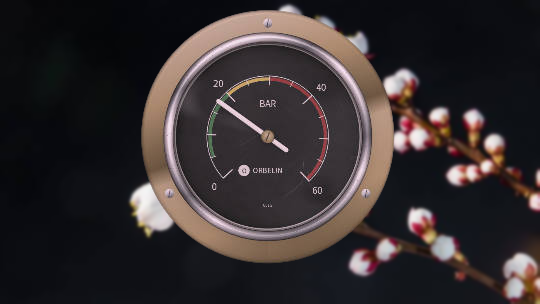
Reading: value=17.5 unit=bar
